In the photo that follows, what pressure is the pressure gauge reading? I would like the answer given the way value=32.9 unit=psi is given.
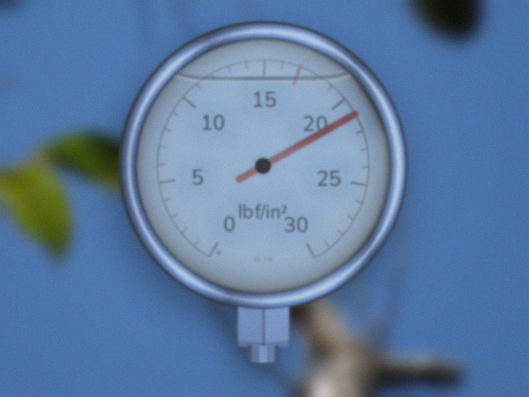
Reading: value=21 unit=psi
